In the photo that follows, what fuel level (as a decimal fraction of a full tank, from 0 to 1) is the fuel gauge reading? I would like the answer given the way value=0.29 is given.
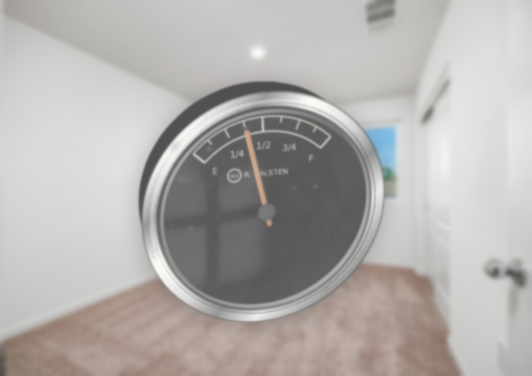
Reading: value=0.375
